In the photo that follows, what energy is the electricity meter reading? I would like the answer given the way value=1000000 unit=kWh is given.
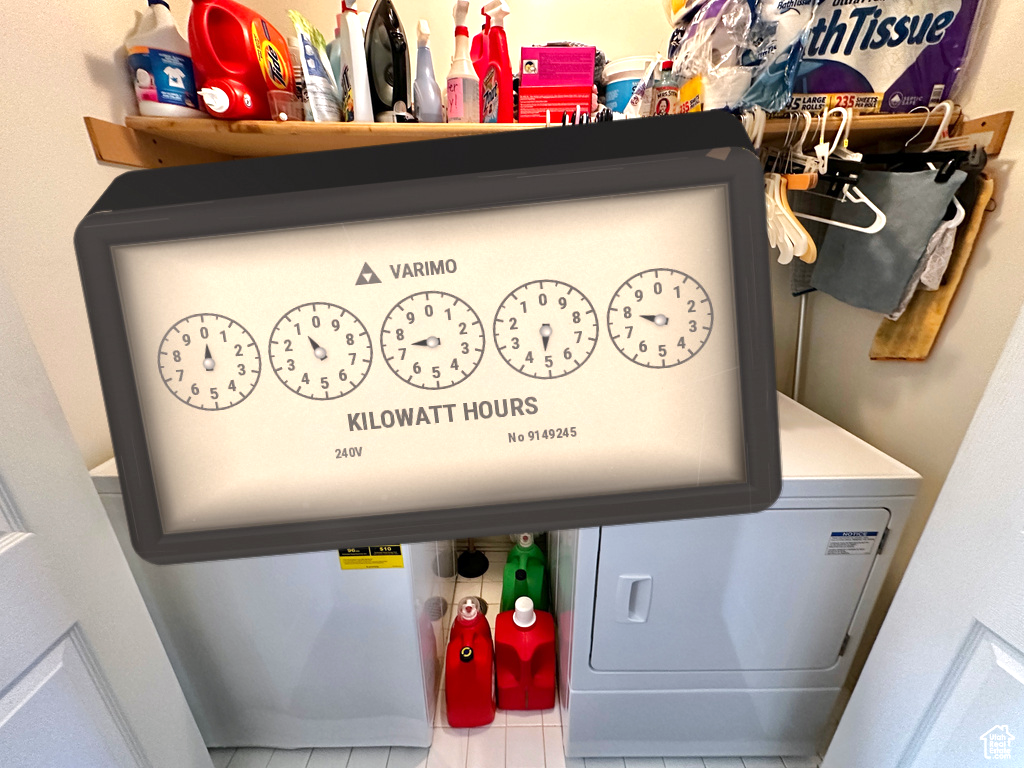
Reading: value=748 unit=kWh
